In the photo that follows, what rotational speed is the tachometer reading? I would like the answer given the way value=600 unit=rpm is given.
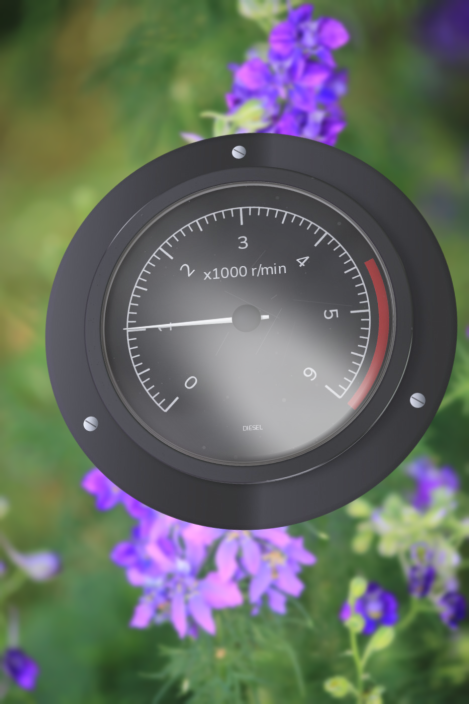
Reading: value=1000 unit=rpm
